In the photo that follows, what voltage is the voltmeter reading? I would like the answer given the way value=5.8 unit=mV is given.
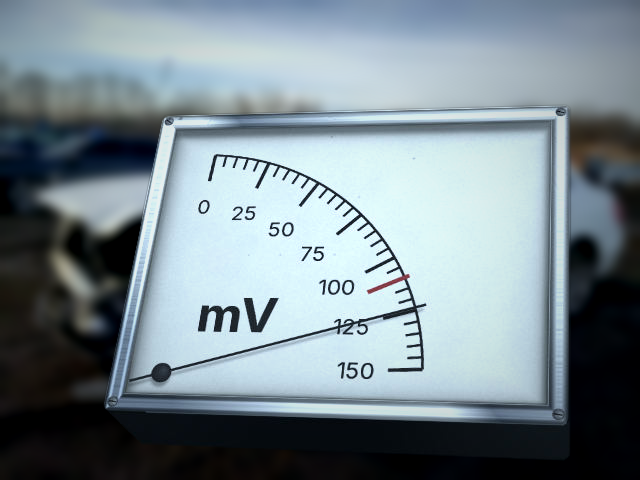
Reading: value=125 unit=mV
